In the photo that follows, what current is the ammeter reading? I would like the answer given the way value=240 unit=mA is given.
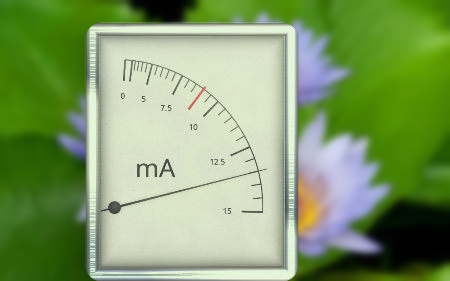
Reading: value=13.5 unit=mA
